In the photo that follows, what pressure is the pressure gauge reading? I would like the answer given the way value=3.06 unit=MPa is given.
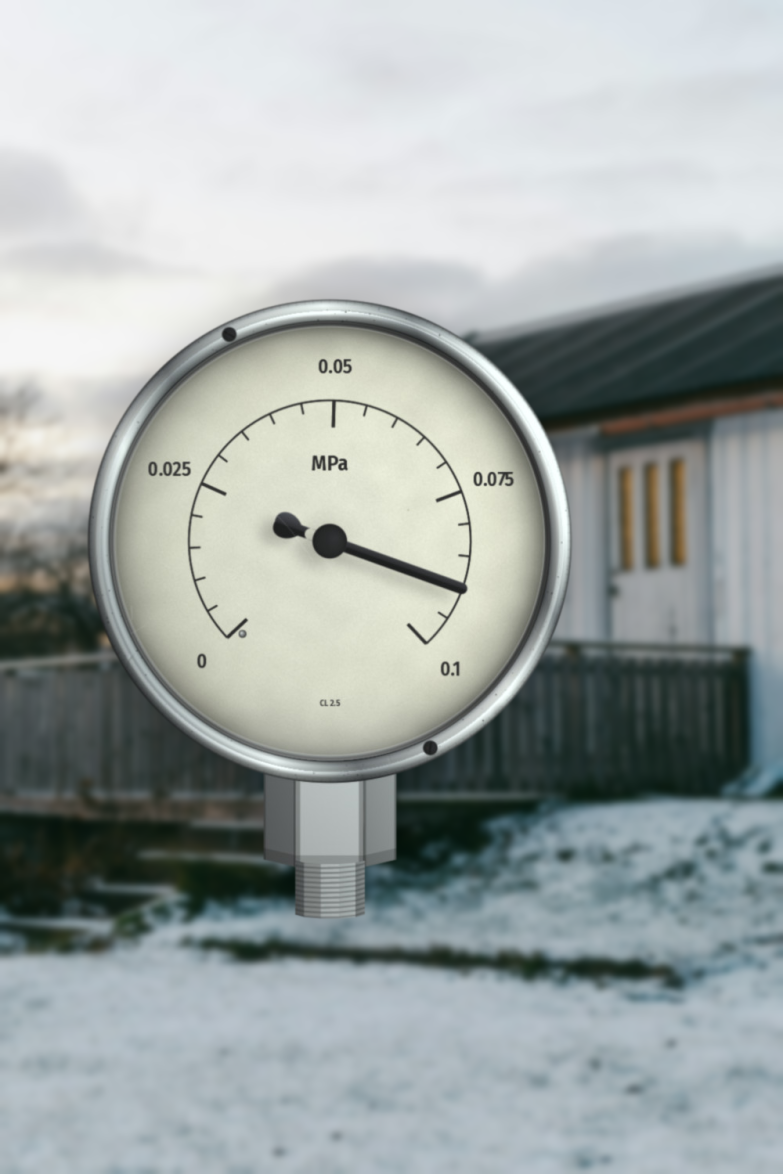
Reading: value=0.09 unit=MPa
